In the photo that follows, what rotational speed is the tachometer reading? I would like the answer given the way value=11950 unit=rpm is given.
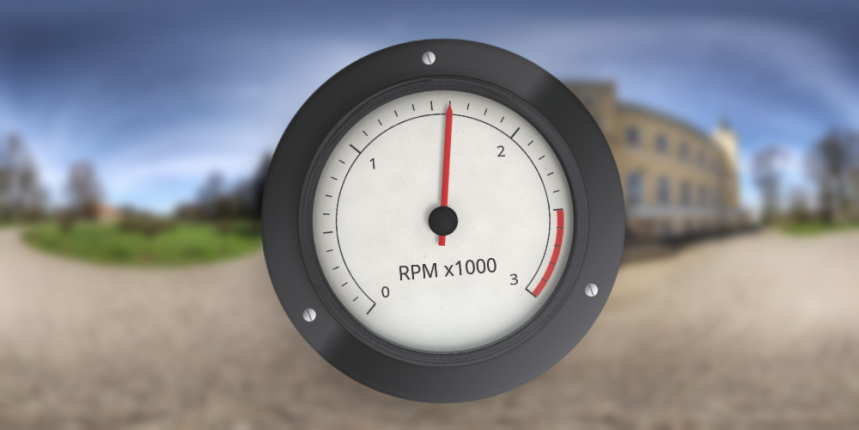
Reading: value=1600 unit=rpm
